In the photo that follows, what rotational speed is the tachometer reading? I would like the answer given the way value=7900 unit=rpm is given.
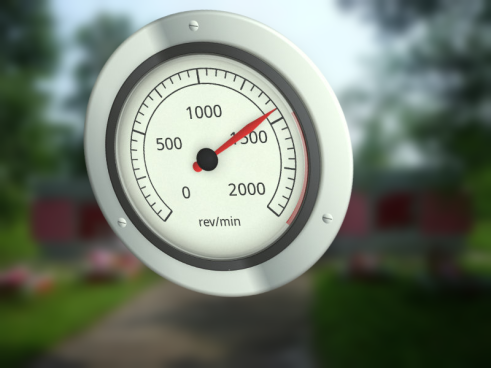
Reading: value=1450 unit=rpm
